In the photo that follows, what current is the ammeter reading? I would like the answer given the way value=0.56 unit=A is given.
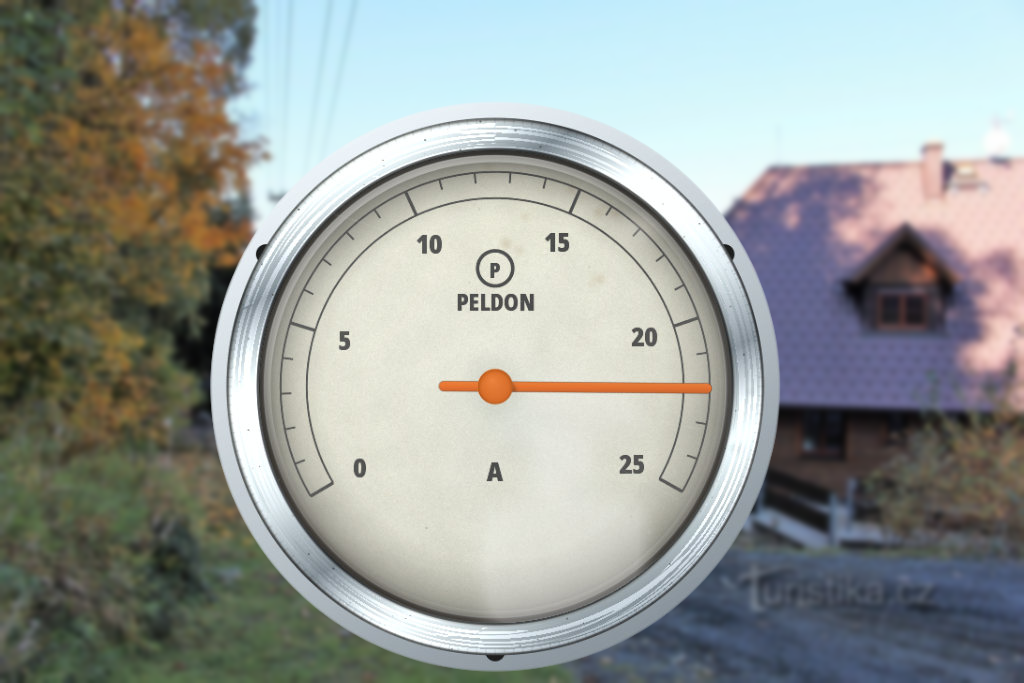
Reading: value=22 unit=A
